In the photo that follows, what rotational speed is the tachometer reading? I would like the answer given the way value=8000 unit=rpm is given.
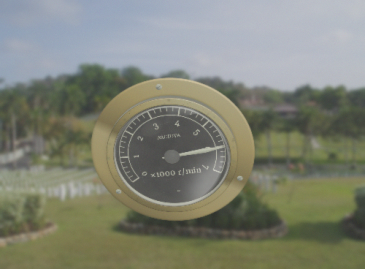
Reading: value=6000 unit=rpm
